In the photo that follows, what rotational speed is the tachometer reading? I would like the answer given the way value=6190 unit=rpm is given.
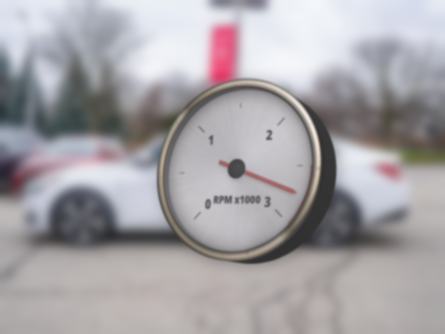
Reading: value=2750 unit=rpm
